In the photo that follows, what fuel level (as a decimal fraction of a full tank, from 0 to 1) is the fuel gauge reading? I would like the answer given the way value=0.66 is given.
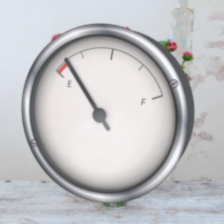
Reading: value=0.125
